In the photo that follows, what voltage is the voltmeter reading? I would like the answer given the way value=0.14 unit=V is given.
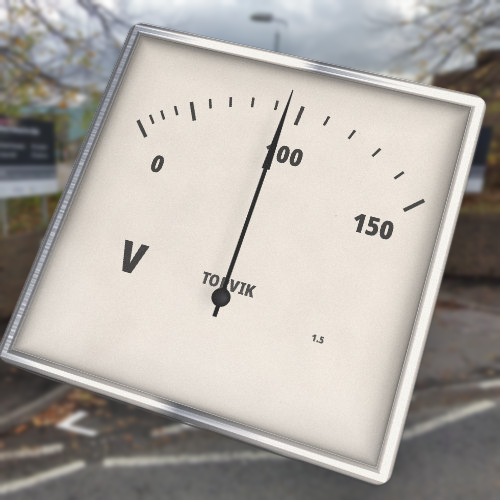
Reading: value=95 unit=V
